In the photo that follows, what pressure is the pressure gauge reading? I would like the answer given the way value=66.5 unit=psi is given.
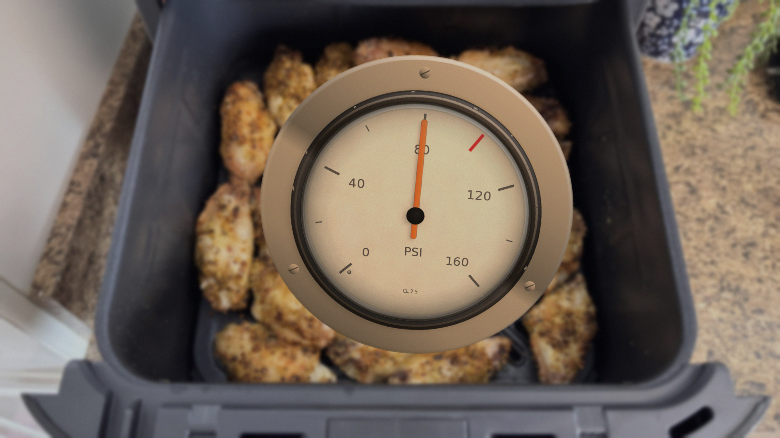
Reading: value=80 unit=psi
